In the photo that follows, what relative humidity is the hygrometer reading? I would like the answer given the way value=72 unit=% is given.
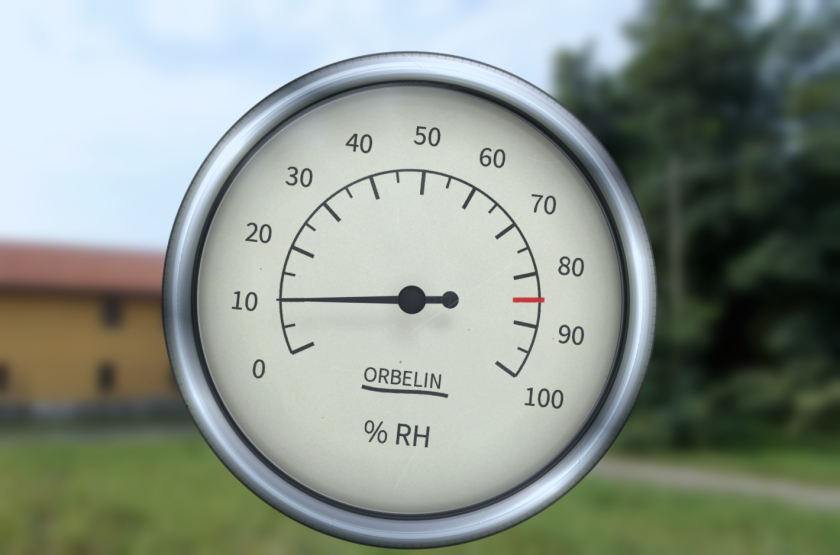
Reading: value=10 unit=%
